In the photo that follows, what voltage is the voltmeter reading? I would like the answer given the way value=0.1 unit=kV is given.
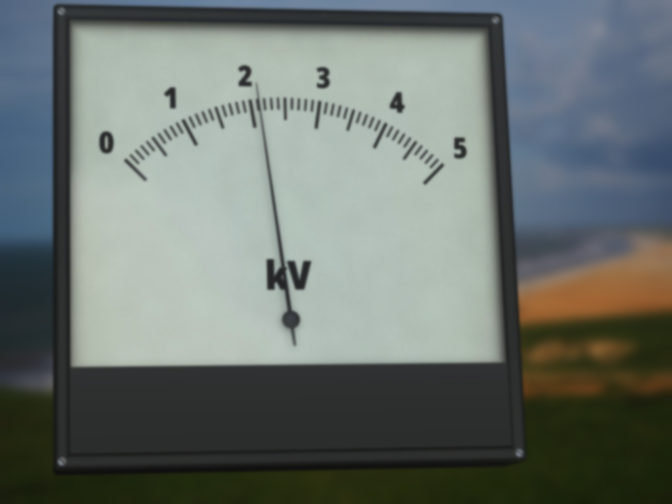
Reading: value=2.1 unit=kV
